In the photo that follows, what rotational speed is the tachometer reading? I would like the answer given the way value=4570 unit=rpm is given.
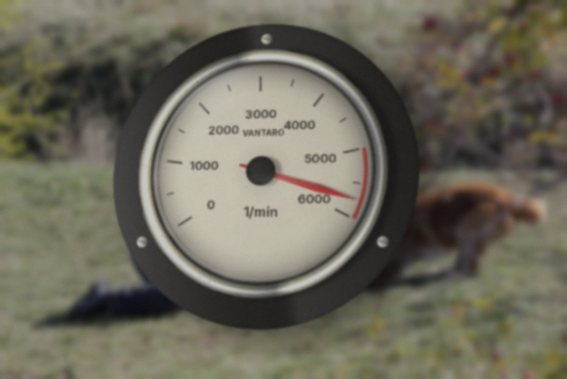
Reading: value=5750 unit=rpm
